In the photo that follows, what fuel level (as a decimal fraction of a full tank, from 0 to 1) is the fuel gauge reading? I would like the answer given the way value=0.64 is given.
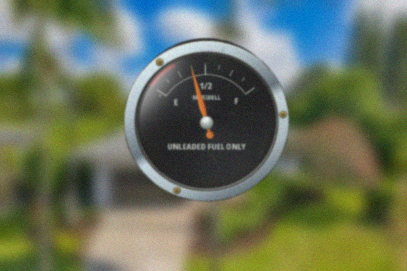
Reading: value=0.375
